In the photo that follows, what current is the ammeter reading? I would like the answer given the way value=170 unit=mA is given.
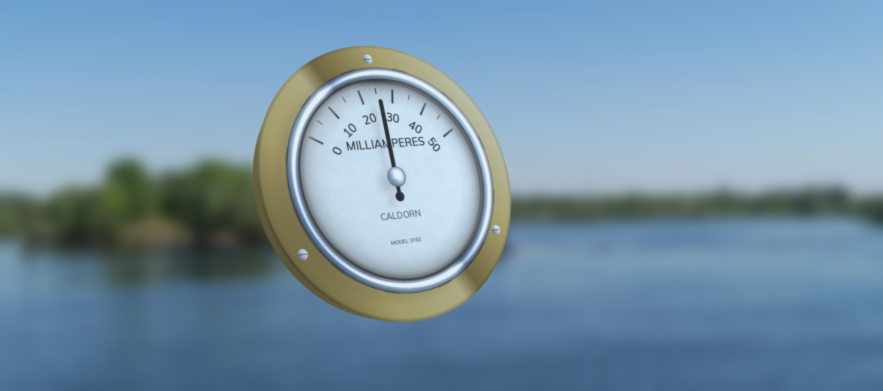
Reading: value=25 unit=mA
